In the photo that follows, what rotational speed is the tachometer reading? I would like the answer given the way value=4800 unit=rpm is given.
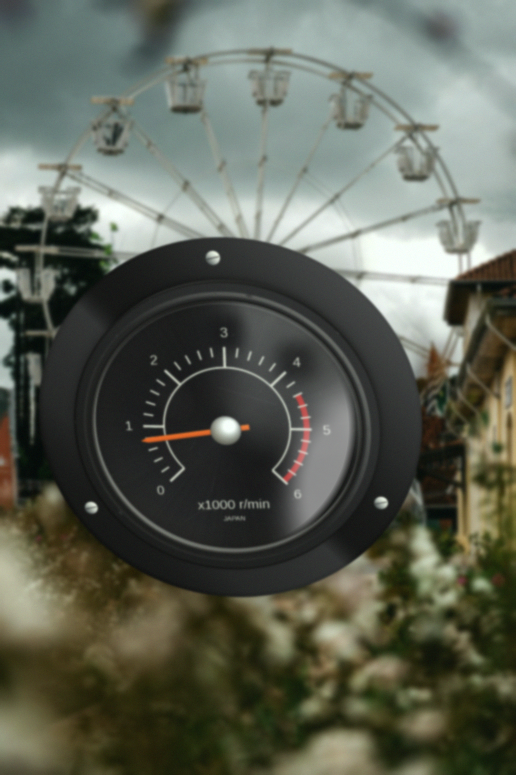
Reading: value=800 unit=rpm
